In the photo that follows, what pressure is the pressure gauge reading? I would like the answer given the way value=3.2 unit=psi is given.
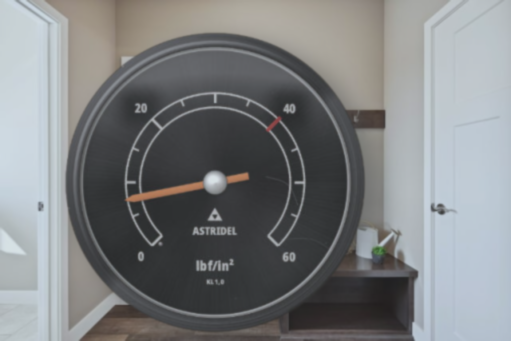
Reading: value=7.5 unit=psi
